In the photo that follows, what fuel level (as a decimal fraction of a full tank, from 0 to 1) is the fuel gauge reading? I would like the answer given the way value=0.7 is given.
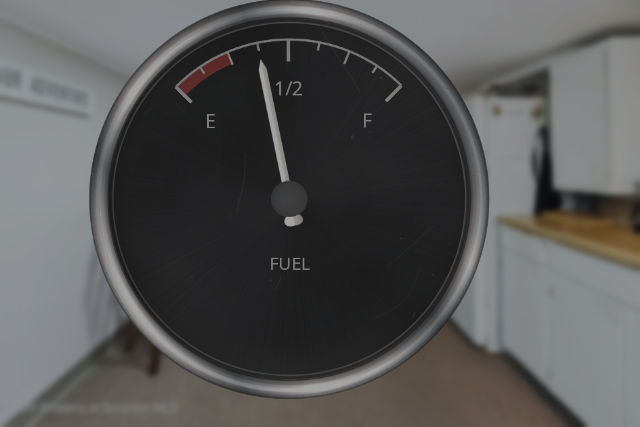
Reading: value=0.375
